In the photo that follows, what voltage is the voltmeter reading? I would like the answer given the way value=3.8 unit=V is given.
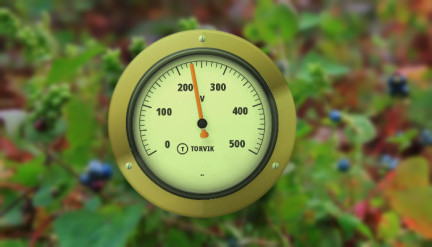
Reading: value=230 unit=V
